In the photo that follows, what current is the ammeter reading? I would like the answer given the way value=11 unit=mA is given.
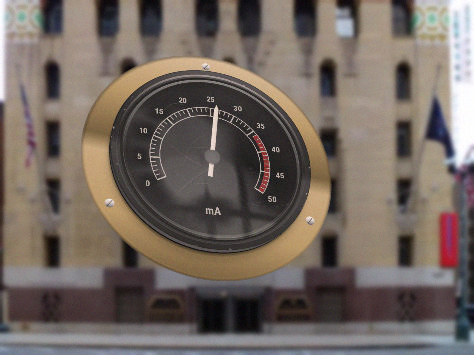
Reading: value=26 unit=mA
